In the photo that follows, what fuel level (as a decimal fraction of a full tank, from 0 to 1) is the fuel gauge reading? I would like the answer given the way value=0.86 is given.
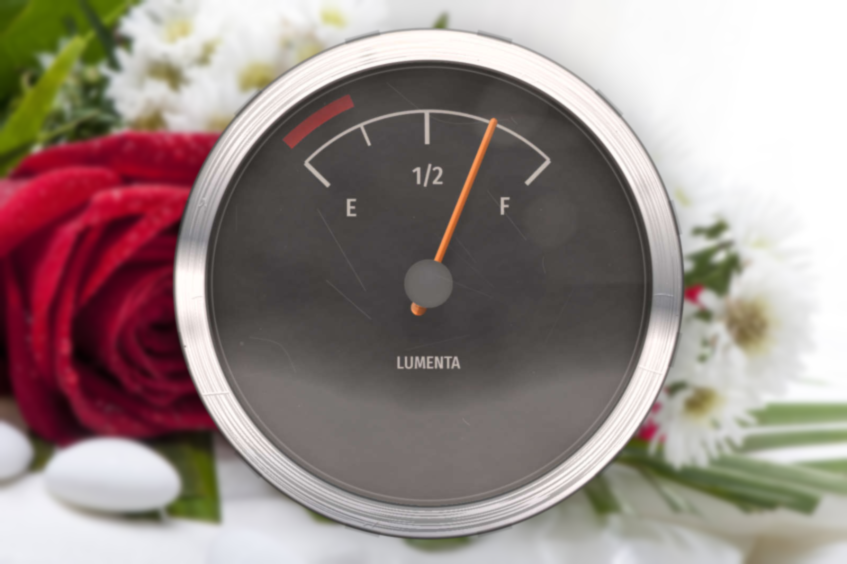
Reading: value=0.75
